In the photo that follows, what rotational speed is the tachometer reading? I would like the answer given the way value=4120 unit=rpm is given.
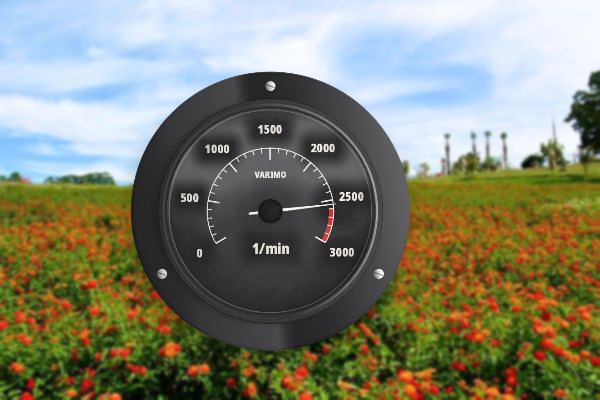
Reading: value=2550 unit=rpm
